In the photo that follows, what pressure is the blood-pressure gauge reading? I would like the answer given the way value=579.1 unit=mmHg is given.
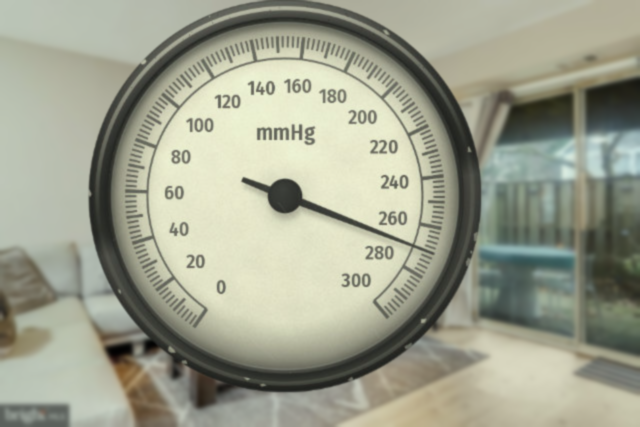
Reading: value=270 unit=mmHg
